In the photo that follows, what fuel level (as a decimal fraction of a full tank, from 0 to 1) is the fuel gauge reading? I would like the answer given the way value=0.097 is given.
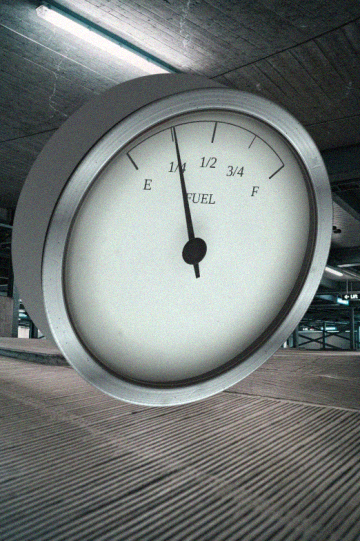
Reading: value=0.25
